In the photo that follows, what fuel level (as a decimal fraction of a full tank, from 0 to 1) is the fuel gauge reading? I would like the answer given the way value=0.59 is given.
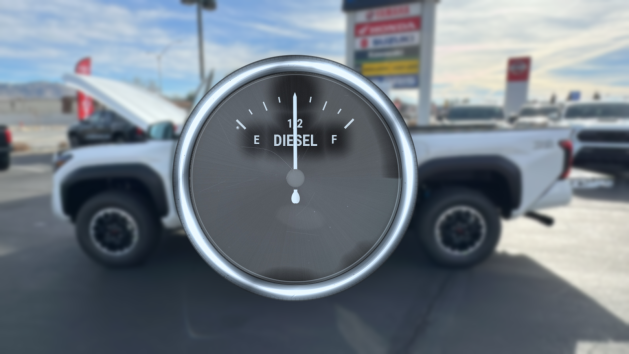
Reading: value=0.5
